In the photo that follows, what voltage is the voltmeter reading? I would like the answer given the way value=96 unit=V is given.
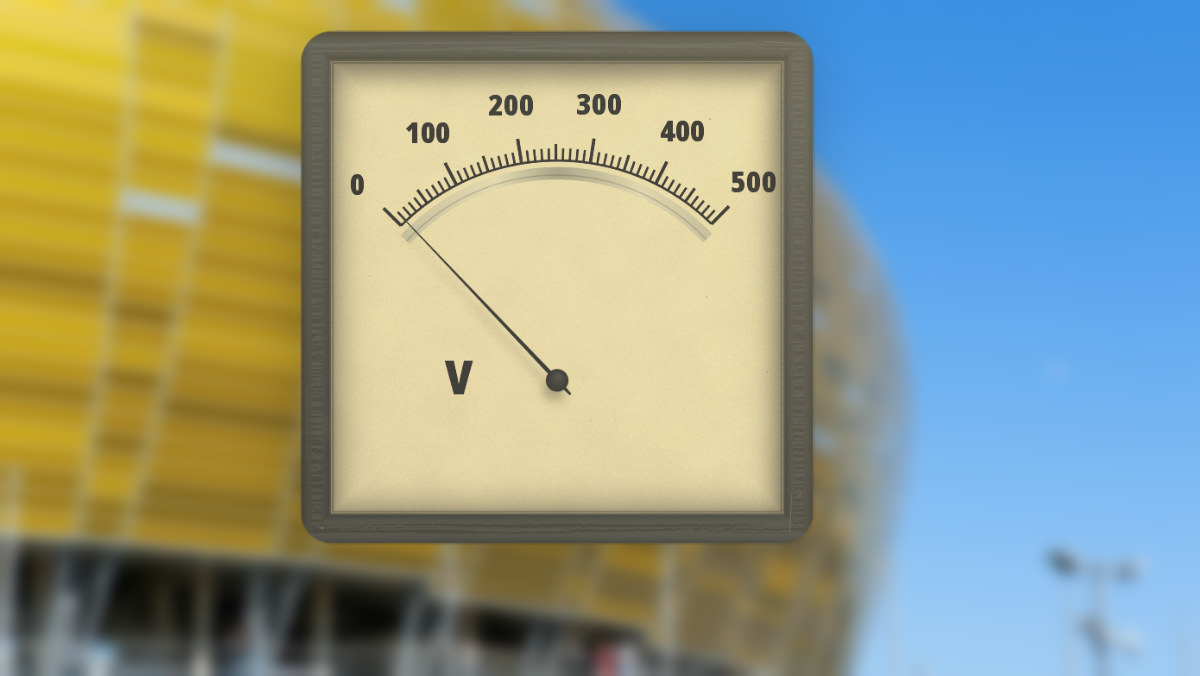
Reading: value=10 unit=V
